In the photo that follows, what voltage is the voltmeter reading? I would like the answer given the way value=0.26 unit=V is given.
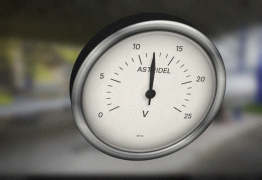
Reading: value=12 unit=V
